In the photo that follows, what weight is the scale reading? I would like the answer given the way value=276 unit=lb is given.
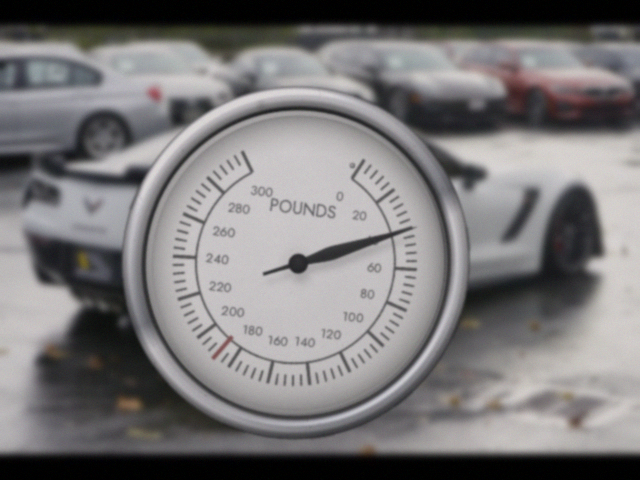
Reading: value=40 unit=lb
